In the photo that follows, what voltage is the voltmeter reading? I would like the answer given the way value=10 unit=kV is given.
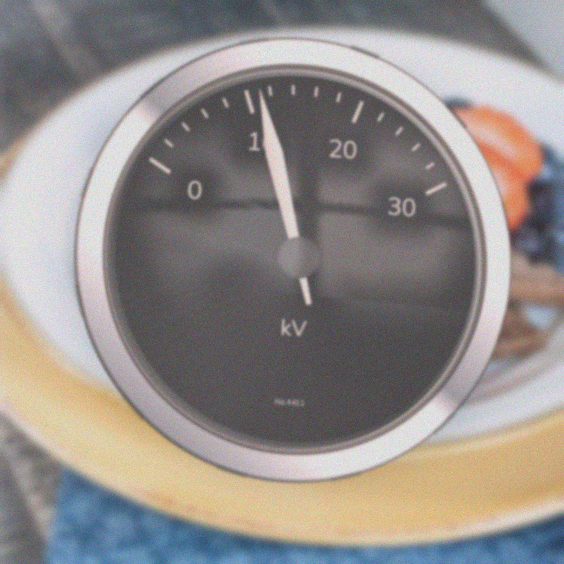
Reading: value=11 unit=kV
